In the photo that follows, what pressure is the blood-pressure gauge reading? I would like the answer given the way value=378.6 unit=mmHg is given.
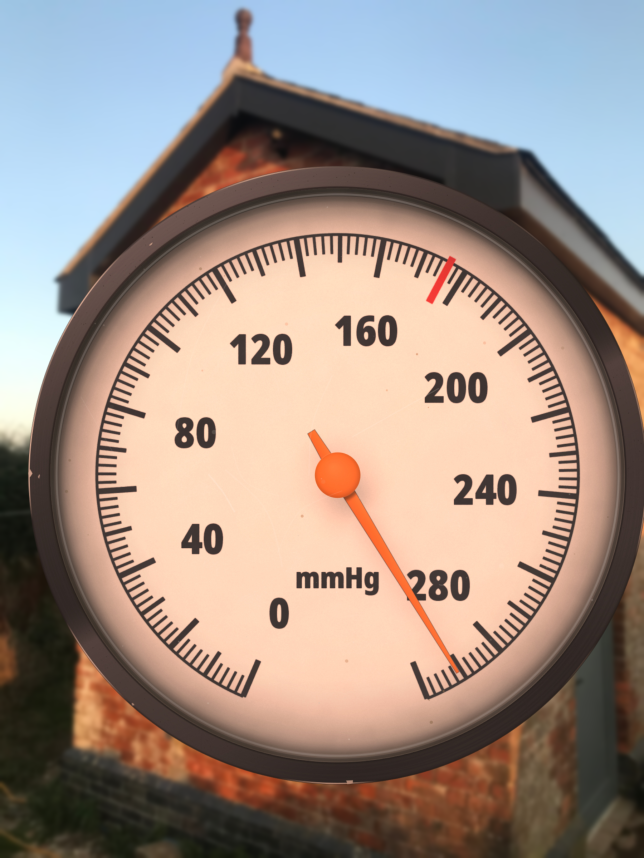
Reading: value=291 unit=mmHg
